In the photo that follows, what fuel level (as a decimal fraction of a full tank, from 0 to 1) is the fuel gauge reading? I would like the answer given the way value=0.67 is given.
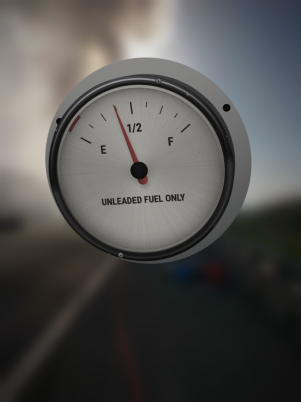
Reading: value=0.375
